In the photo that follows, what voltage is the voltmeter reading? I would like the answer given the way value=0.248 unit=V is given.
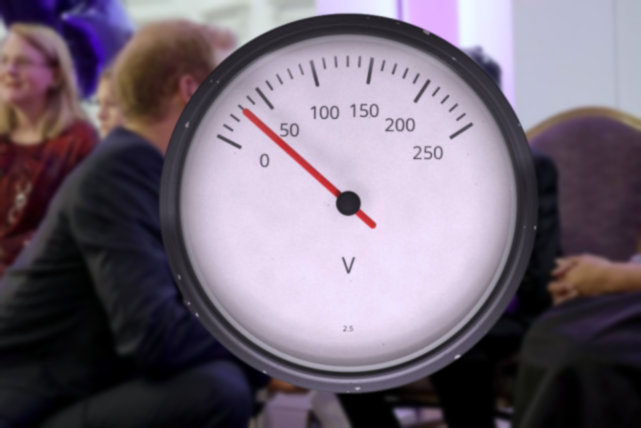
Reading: value=30 unit=V
